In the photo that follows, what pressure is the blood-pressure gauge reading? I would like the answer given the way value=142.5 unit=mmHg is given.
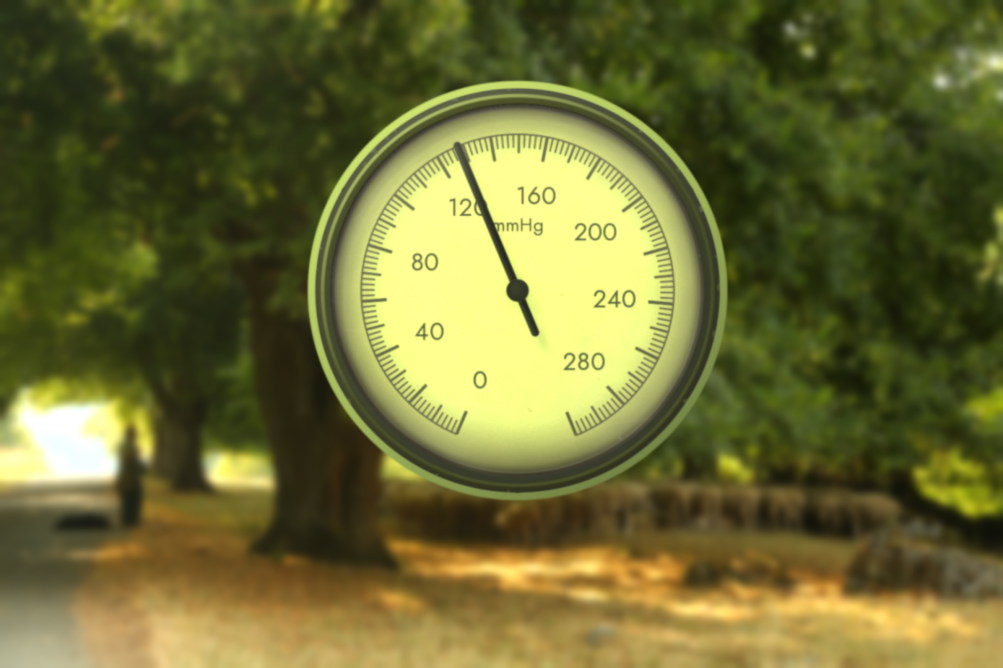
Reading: value=128 unit=mmHg
